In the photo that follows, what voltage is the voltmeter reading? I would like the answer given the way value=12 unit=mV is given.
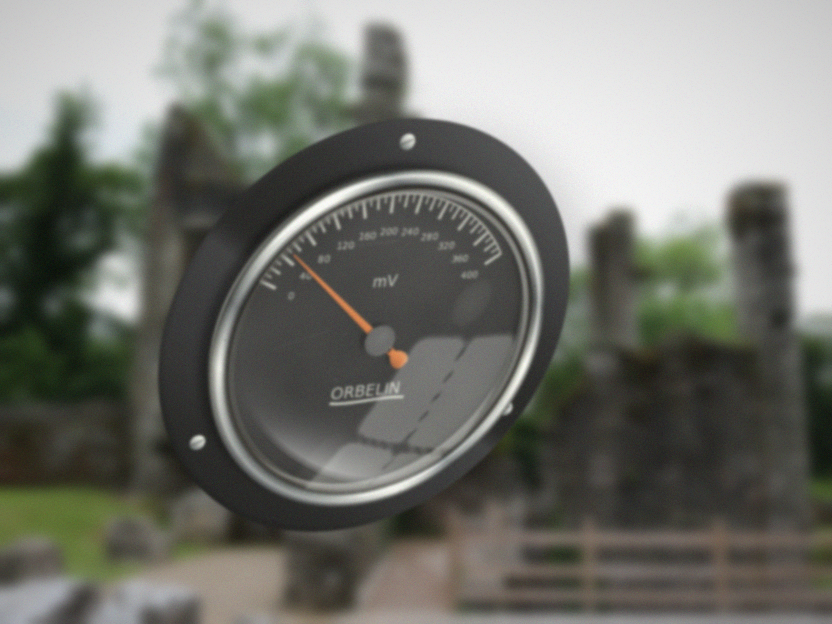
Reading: value=50 unit=mV
